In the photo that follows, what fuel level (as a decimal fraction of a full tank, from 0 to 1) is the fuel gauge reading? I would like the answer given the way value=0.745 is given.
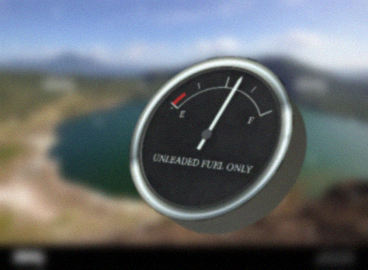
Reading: value=0.625
